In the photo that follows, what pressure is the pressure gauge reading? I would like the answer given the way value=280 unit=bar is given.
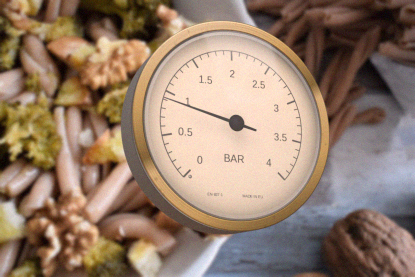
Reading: value=0.9 unit=bar
